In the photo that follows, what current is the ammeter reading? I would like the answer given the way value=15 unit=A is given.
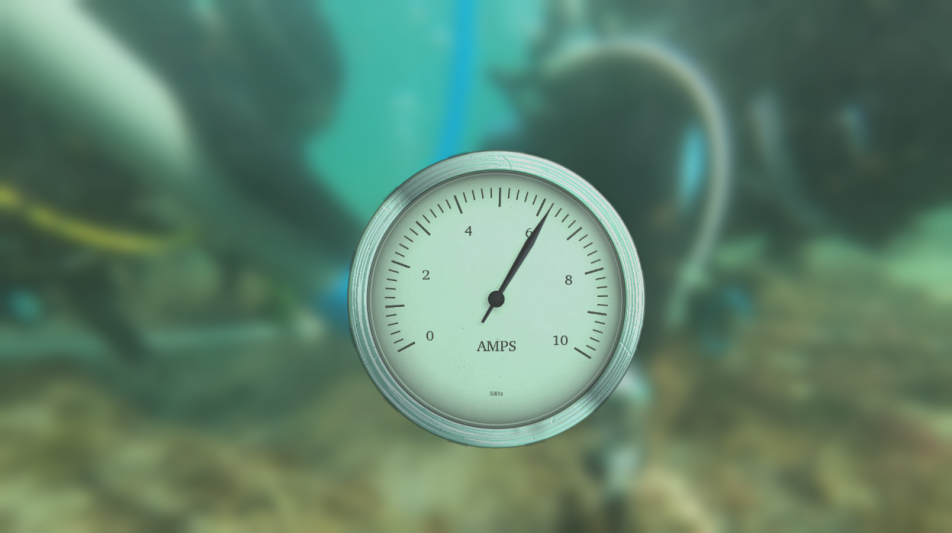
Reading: value=6.2 unit=A
